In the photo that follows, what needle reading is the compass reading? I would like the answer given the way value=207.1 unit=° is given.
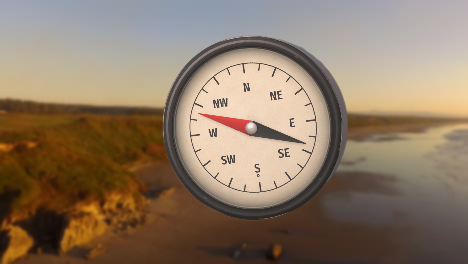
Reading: value=292.5 unit=°
